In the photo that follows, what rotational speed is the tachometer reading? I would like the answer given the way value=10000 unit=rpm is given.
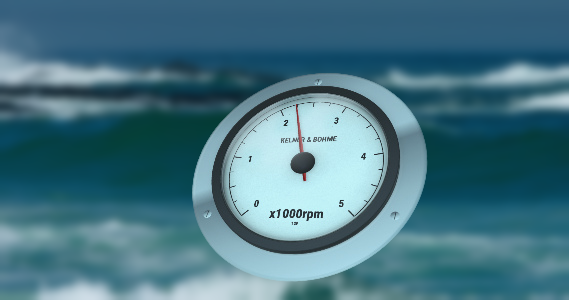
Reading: value=2250 unit=rpm
